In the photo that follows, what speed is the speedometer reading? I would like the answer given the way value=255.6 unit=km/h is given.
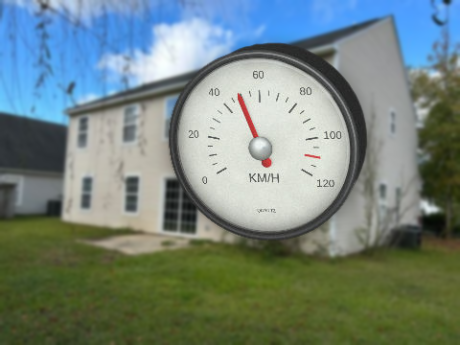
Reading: value=50 unit=km/h
